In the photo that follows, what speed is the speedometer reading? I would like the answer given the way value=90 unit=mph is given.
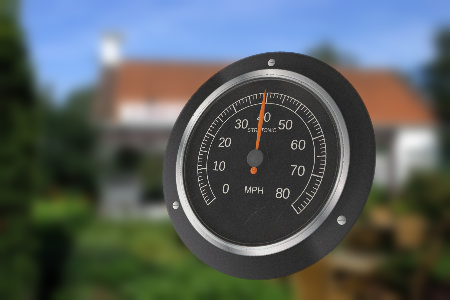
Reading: value=40 unit=mph
